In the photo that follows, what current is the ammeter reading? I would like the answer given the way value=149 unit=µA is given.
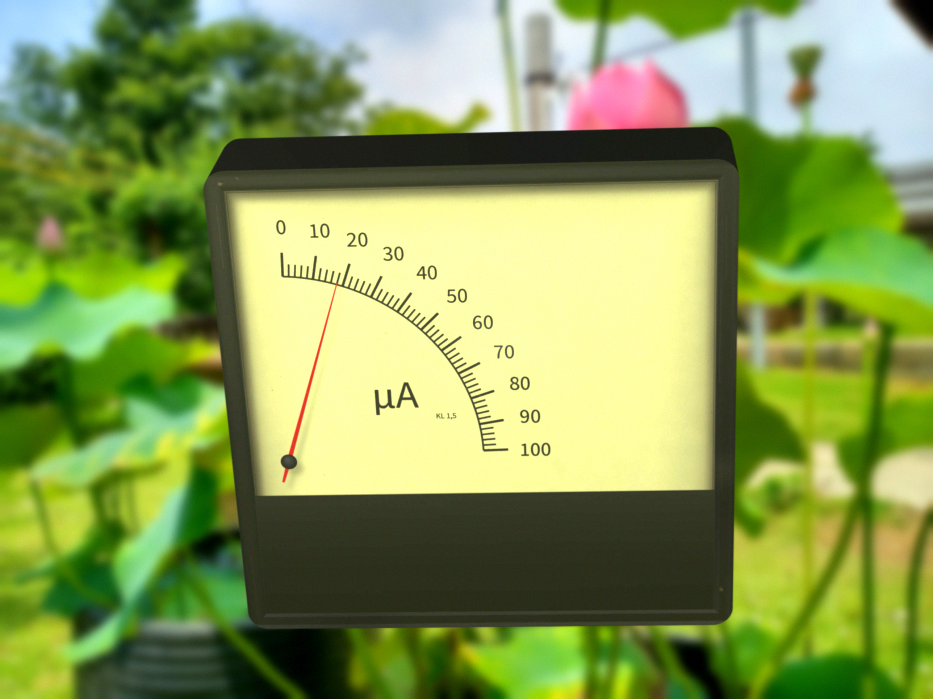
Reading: value=18 unit=µA
